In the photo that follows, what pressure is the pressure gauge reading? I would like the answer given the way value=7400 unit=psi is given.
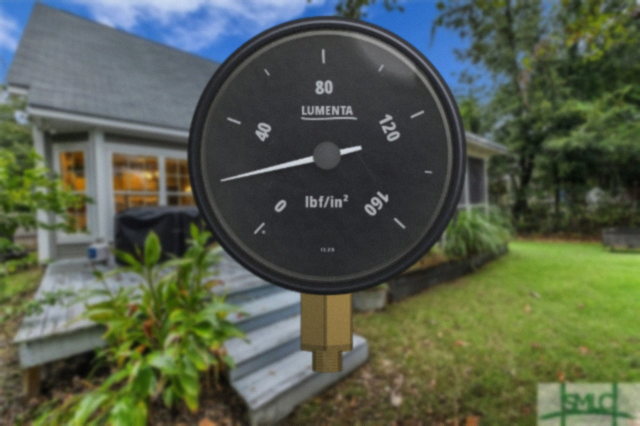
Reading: value=20 unit=psi
